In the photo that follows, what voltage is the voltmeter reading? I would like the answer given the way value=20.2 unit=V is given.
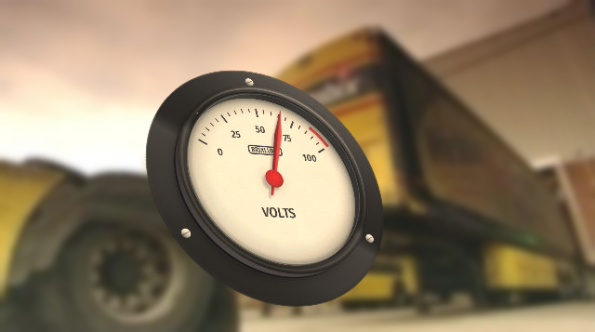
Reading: value=65 unit=V
